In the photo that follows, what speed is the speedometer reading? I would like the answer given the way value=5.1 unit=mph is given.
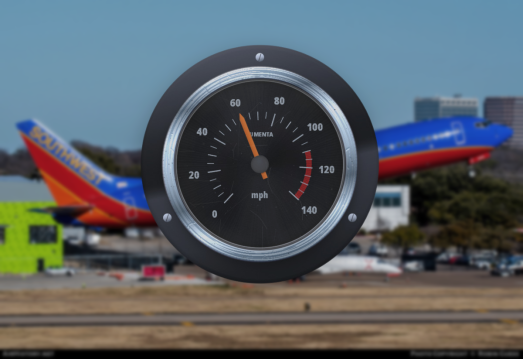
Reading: value=60 unit=mph
